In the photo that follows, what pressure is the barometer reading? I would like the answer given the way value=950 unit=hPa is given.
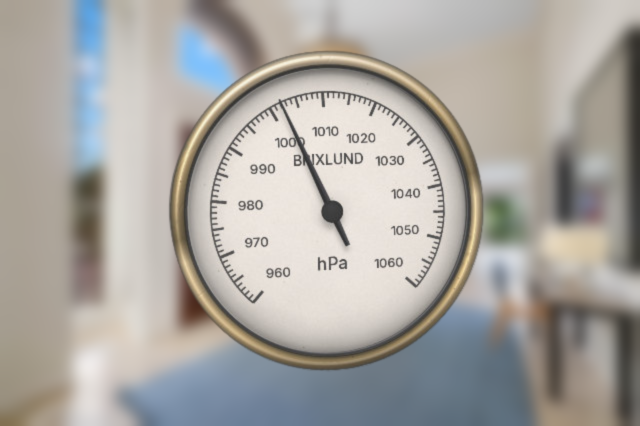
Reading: value=1002 unit=hPa
